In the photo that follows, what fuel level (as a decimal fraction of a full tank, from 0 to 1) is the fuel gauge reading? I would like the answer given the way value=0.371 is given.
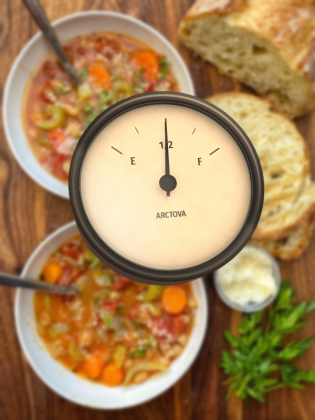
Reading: value=0.5
